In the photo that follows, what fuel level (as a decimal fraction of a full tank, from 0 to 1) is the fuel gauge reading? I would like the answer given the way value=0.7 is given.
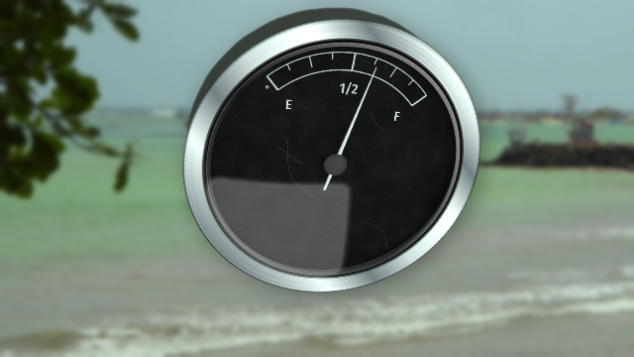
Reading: value=0.625
